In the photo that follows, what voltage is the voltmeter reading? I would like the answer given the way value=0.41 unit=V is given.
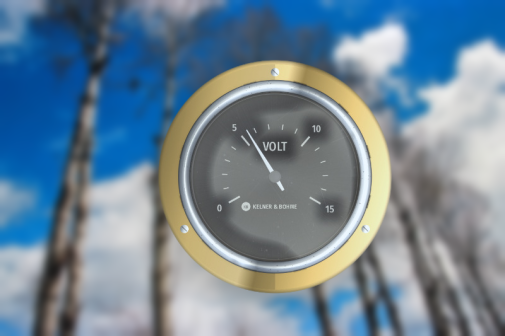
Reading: value=5.5 unit=V
